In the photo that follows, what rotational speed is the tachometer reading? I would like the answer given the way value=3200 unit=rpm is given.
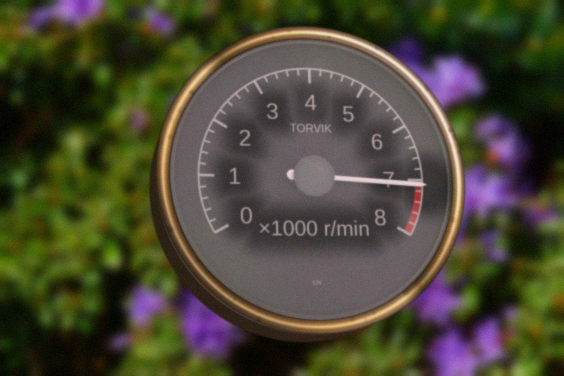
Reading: value=7100 unit=rpm
